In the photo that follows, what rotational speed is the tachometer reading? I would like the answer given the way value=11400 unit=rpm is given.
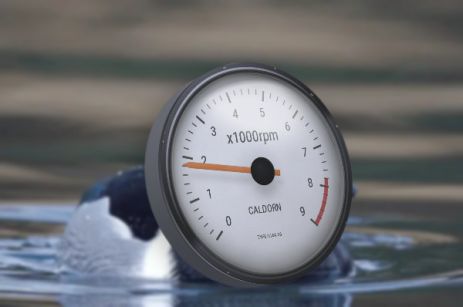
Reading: value=1800 unit=rpm
